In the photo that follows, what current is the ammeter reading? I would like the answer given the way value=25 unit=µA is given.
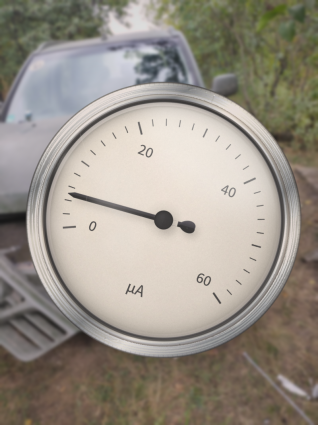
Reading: value=5 unit=µA
